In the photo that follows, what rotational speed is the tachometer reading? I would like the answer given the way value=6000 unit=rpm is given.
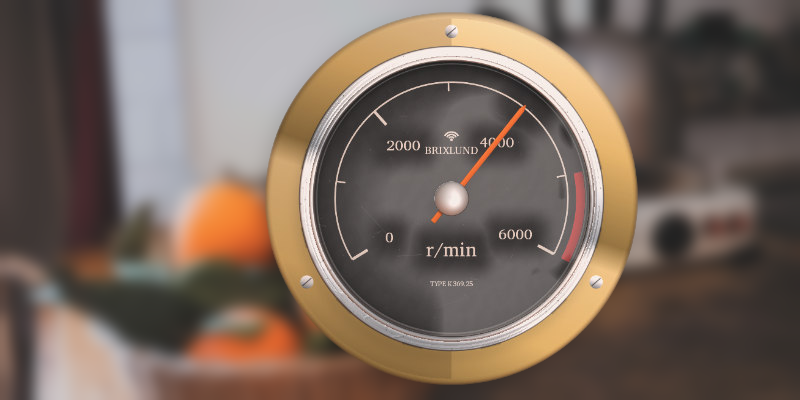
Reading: value=4000 unit=rpm
